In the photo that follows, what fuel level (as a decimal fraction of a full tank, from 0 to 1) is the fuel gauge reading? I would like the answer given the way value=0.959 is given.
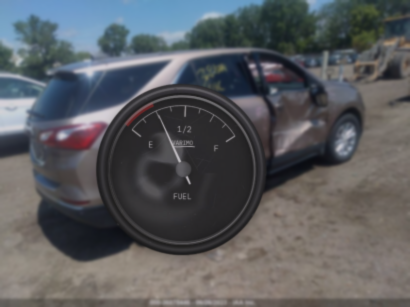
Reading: value=0.25
